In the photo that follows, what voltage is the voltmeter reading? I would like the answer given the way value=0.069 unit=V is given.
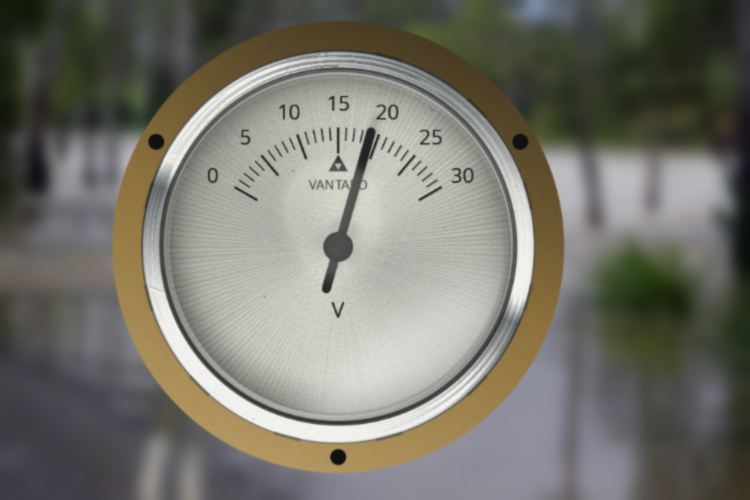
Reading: value=19 unit=V
